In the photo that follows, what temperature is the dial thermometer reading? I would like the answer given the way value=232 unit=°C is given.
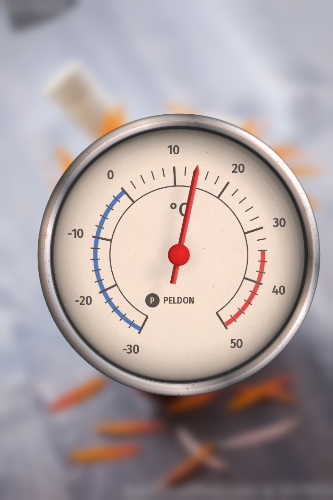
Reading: value=14 unit=°C
